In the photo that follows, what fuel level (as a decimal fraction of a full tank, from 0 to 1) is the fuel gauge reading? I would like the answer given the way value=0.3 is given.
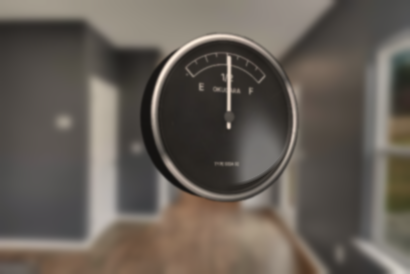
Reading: value=0.5
